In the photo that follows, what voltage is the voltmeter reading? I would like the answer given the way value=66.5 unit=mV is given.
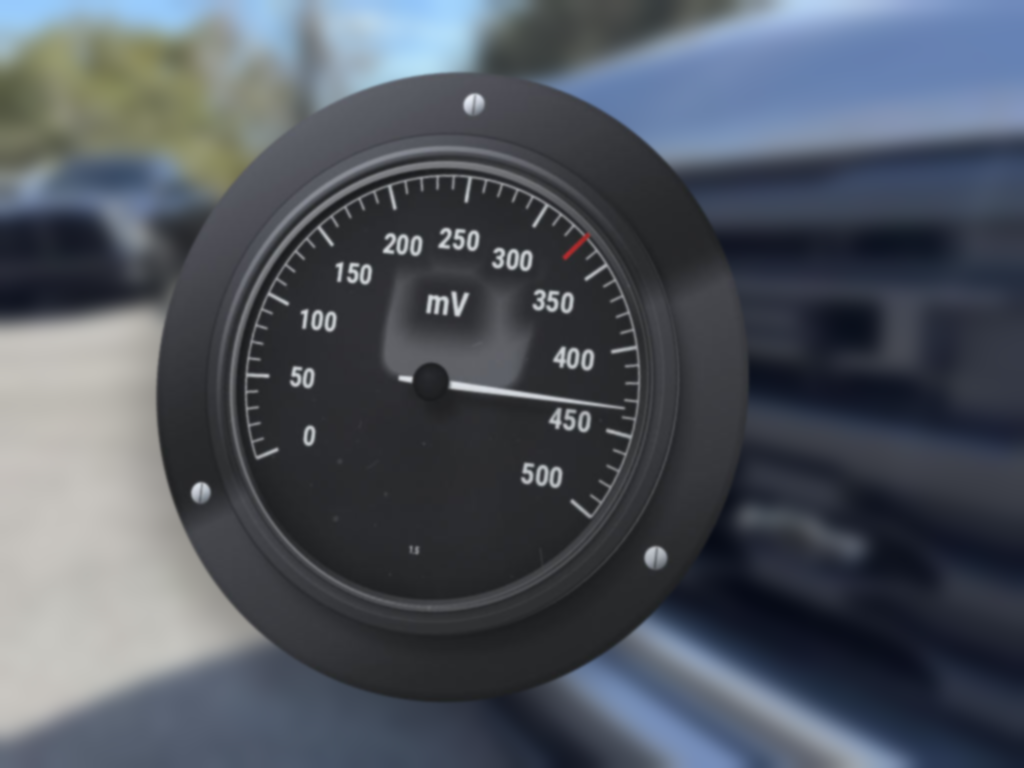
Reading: value=435 unit=mV
